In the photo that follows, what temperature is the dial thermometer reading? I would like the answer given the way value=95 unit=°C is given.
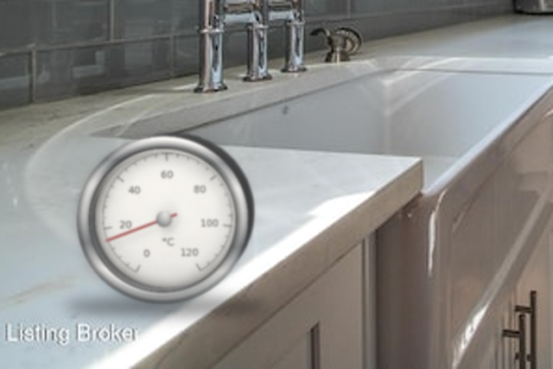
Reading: value=16 unit=°C
